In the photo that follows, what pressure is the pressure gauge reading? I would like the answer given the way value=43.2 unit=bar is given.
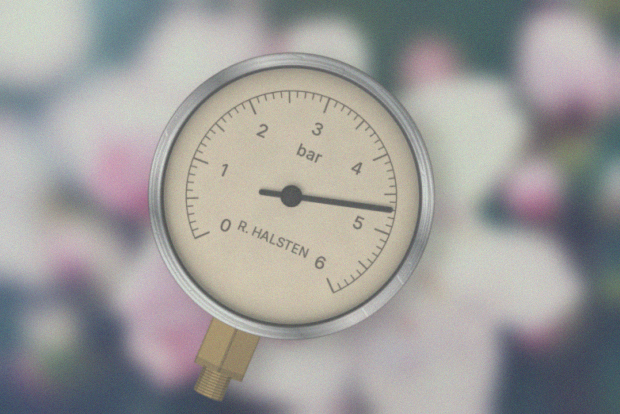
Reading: value=4.7 unit=bar
